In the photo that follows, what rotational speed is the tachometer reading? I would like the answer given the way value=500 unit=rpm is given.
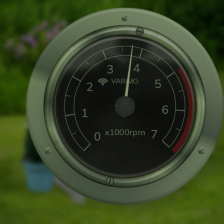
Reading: value=3750 unit=rpm
